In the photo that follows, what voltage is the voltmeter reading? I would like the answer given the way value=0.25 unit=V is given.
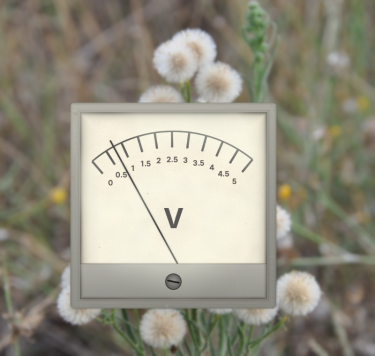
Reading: value=0.75 unit=V
